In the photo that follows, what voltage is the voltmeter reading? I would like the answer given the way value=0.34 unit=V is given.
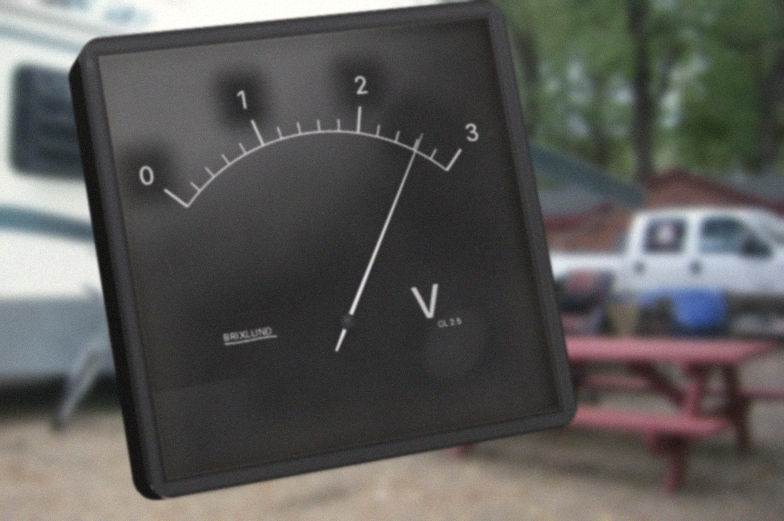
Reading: value=2.6 unit=V
